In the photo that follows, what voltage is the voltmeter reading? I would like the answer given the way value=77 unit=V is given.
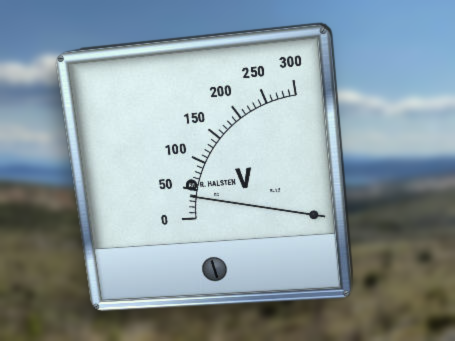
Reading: value=40 unit=V
